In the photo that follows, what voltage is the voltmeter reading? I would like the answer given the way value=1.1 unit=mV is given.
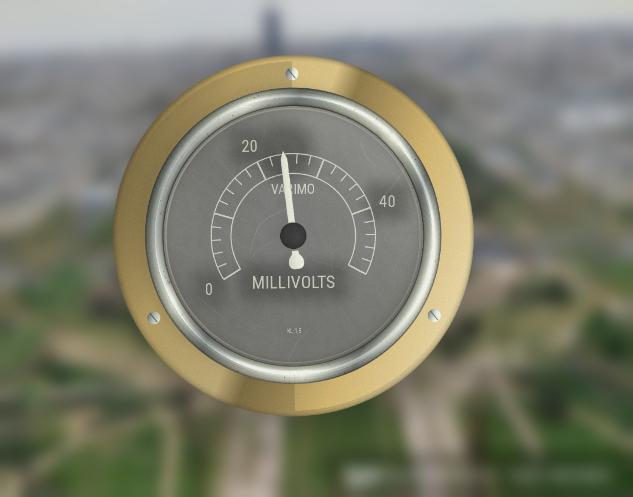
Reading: value=24 unit=mV
